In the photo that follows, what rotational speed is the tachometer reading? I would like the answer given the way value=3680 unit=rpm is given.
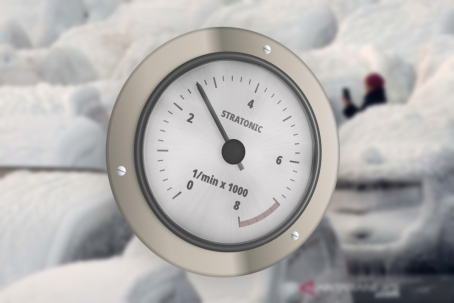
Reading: value=2600 unit=rpm
